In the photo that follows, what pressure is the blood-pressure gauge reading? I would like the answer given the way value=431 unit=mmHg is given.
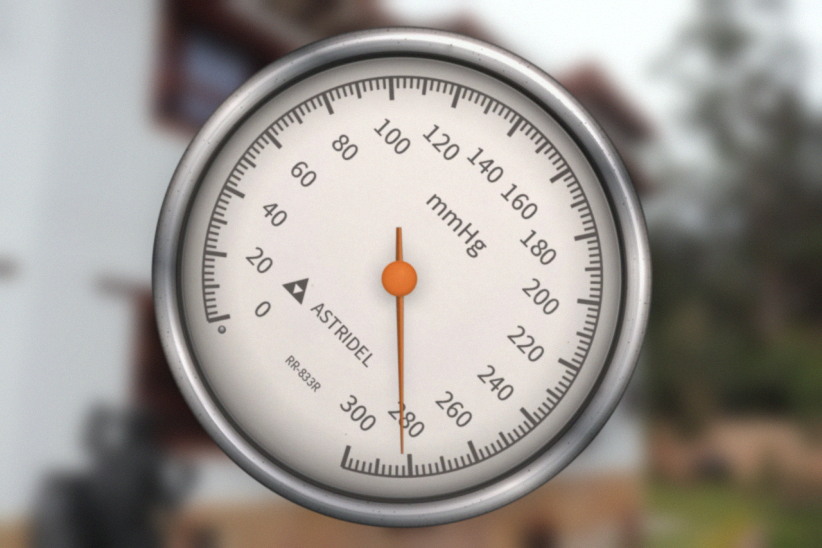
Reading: value=282 unit=mmHg
